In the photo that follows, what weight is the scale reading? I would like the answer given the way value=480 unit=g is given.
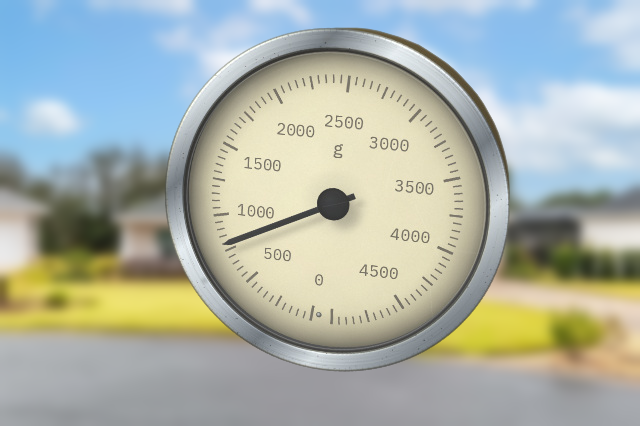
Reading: value=800 unit=g
